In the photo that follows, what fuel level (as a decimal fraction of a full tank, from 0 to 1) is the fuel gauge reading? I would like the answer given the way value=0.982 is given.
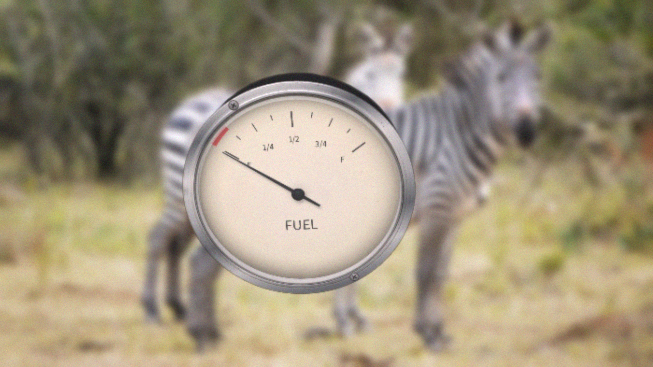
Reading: value=0
